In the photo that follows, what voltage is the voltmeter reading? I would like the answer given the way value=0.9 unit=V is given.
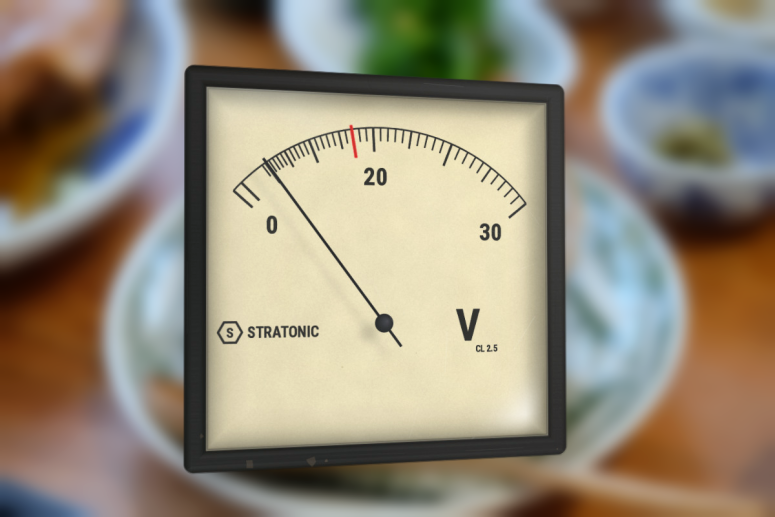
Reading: value=10 unit=V
